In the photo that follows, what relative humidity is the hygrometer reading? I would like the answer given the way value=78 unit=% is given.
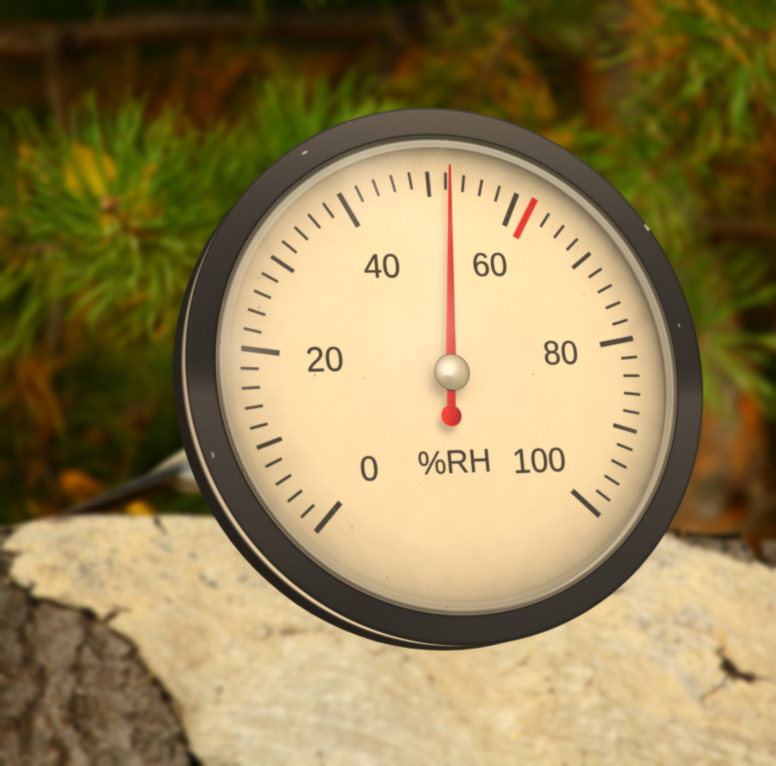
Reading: value=52 unit=%
